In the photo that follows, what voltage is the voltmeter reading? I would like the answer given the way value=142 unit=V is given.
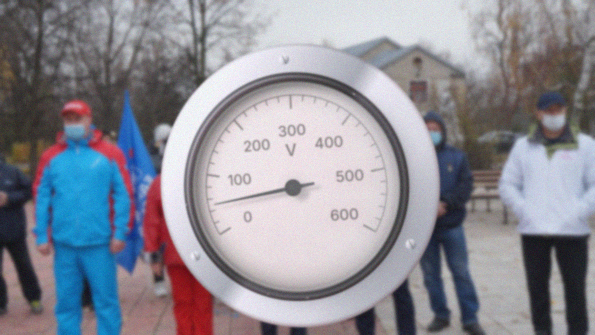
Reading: value=50 unit=V
